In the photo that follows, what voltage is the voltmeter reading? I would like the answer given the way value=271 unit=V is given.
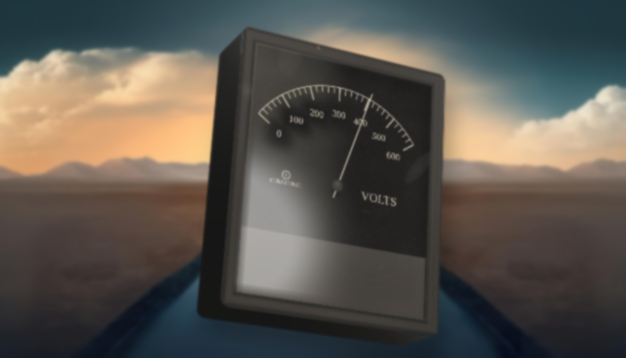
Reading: value=400 unit=V
